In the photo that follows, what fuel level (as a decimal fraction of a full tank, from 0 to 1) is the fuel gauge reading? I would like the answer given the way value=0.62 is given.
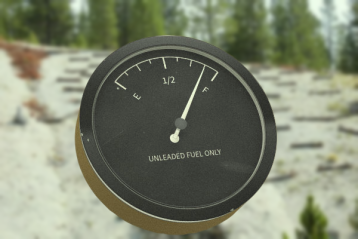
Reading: value=0.875
